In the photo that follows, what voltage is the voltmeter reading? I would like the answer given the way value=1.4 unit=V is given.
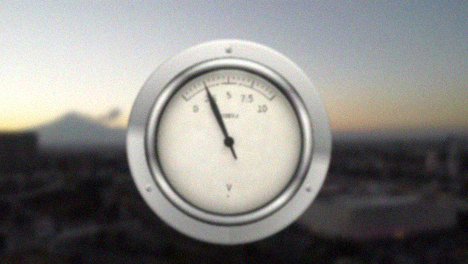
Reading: value=2.5 unit=V
